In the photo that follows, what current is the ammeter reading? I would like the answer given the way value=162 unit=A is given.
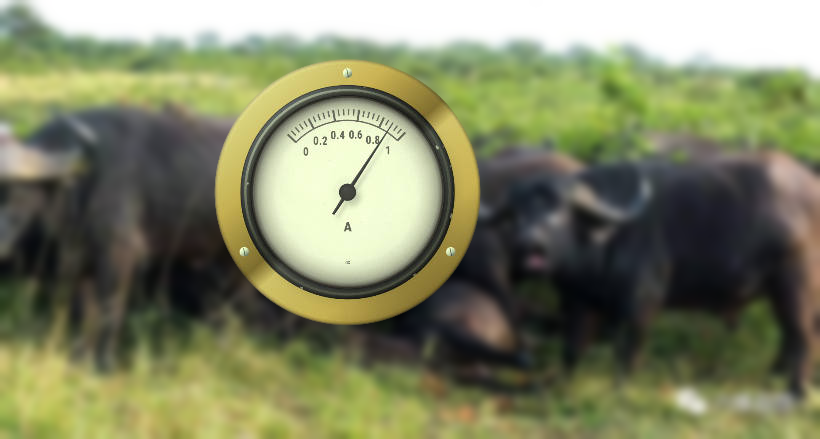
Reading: value=0.88 unit=A
